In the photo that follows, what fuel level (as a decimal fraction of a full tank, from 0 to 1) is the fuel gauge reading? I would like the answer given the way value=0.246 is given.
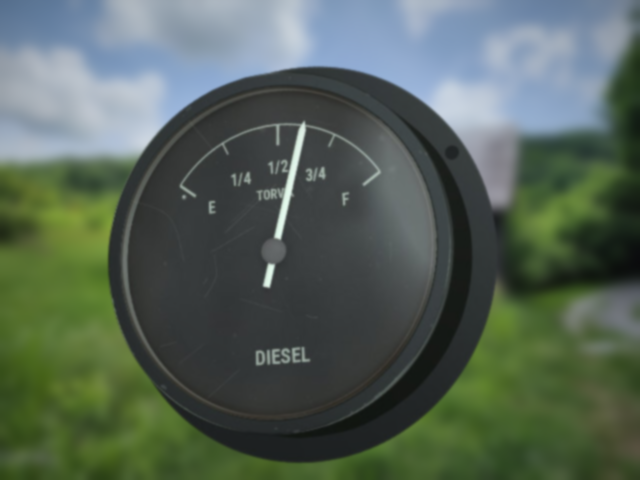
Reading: value=0.625
